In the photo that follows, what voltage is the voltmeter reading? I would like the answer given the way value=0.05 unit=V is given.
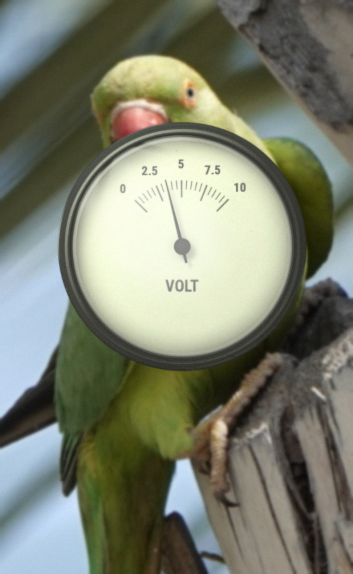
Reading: value=3.5 unit=V
